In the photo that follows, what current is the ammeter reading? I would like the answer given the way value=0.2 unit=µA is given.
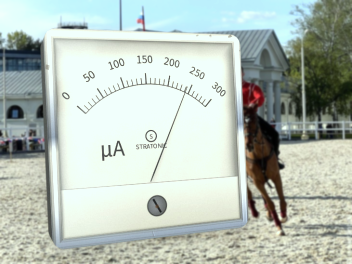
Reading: value=240 unit=µA
